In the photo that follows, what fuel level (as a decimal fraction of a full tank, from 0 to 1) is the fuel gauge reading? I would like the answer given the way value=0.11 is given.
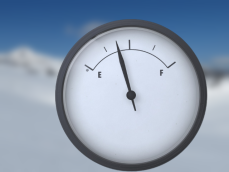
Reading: value=0.375
